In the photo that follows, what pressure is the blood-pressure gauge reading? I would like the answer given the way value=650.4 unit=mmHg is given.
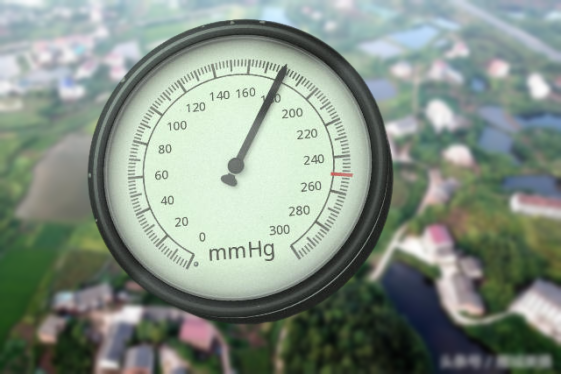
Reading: value=180 unit=mmHg
